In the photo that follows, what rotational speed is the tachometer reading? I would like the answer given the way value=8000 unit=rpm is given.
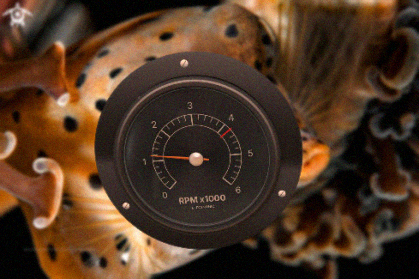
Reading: value=1200 unit=rpm
